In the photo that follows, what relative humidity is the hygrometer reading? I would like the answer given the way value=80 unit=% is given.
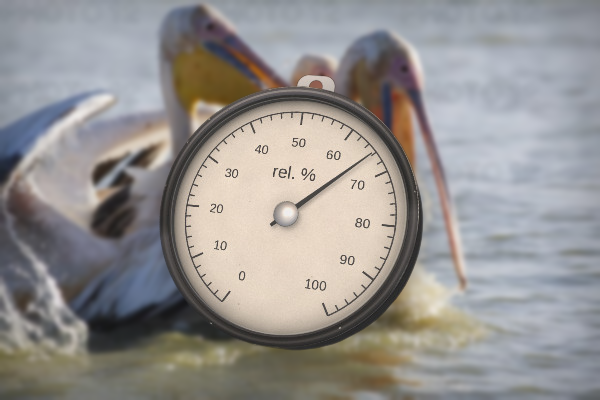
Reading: value=66 unit=%
